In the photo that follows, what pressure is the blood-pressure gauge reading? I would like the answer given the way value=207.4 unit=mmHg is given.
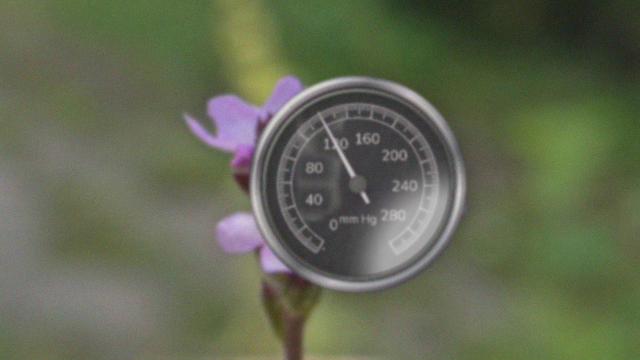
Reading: value=120 unit=mmHg
